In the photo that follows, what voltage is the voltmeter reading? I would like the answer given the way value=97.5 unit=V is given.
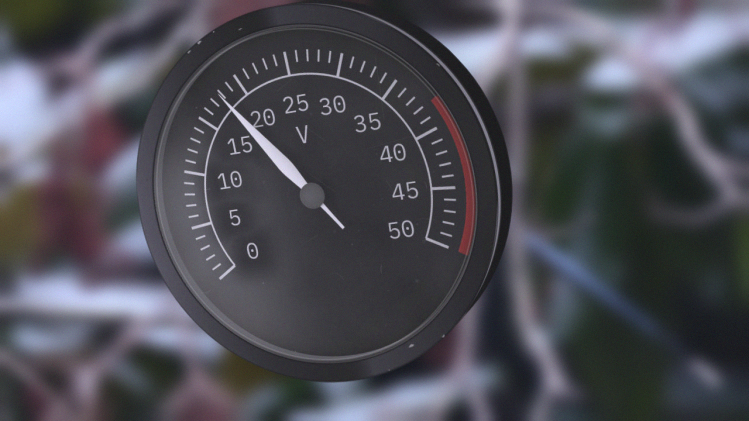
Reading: value=18 unit=V
